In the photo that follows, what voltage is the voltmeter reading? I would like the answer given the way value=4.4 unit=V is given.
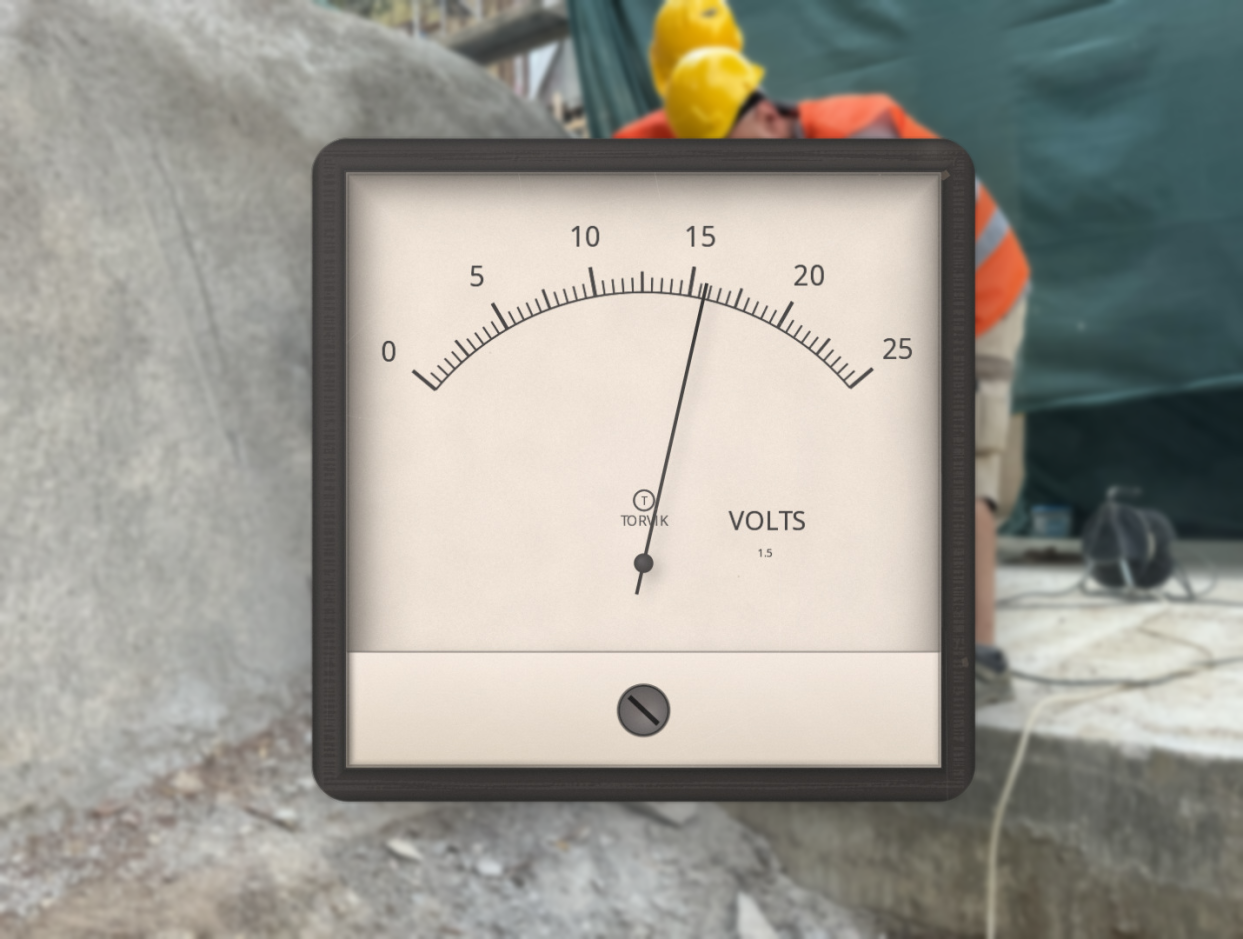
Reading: value=15.75 unit=V
